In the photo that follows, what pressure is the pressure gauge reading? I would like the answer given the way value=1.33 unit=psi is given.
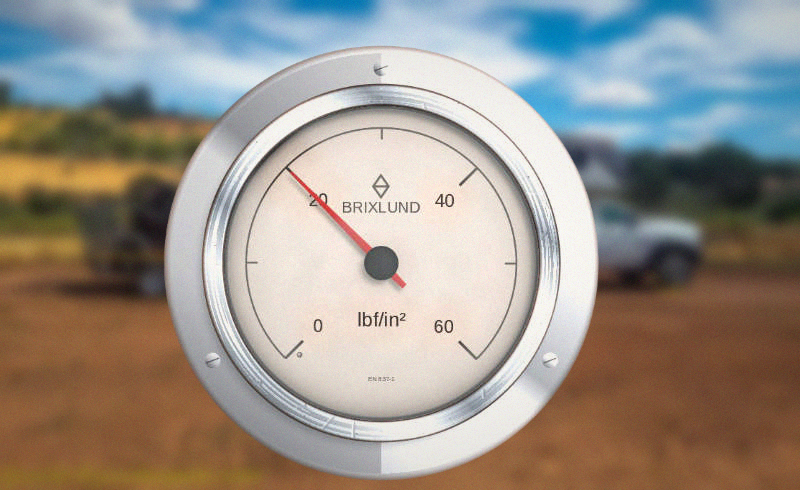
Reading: value=20 unit=psi
